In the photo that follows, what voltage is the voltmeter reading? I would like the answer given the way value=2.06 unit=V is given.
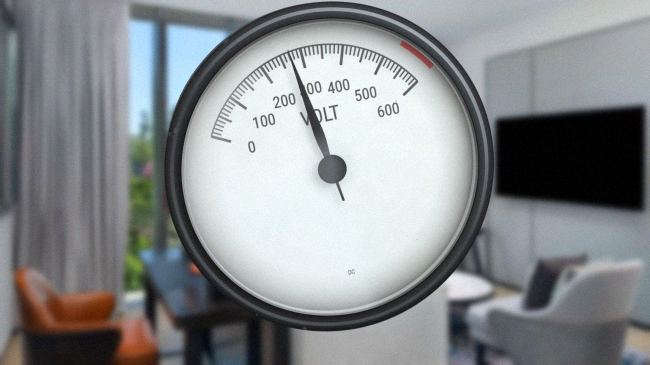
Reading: value=270 unit=V
